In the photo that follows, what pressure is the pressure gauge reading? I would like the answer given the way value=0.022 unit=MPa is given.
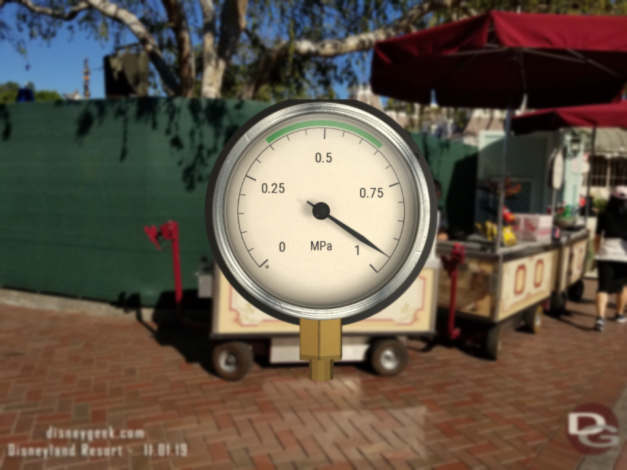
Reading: value=0.95 unit=MPa
